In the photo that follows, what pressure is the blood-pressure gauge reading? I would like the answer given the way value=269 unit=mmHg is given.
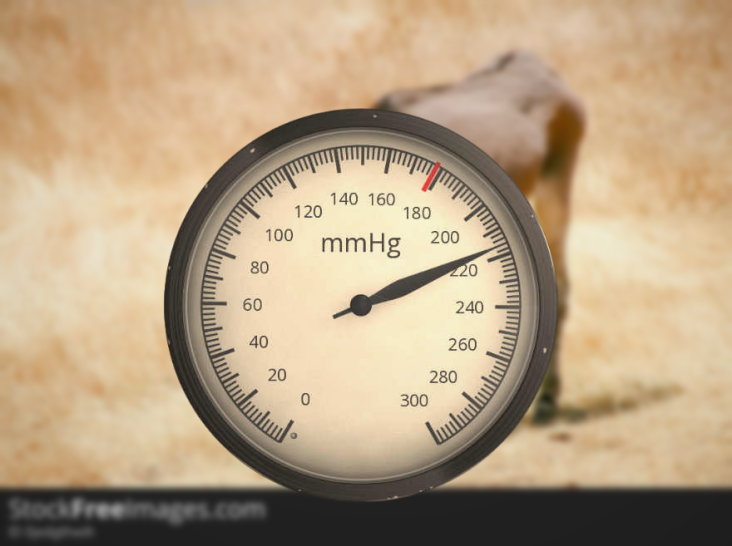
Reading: value=216 unit=mmHg
